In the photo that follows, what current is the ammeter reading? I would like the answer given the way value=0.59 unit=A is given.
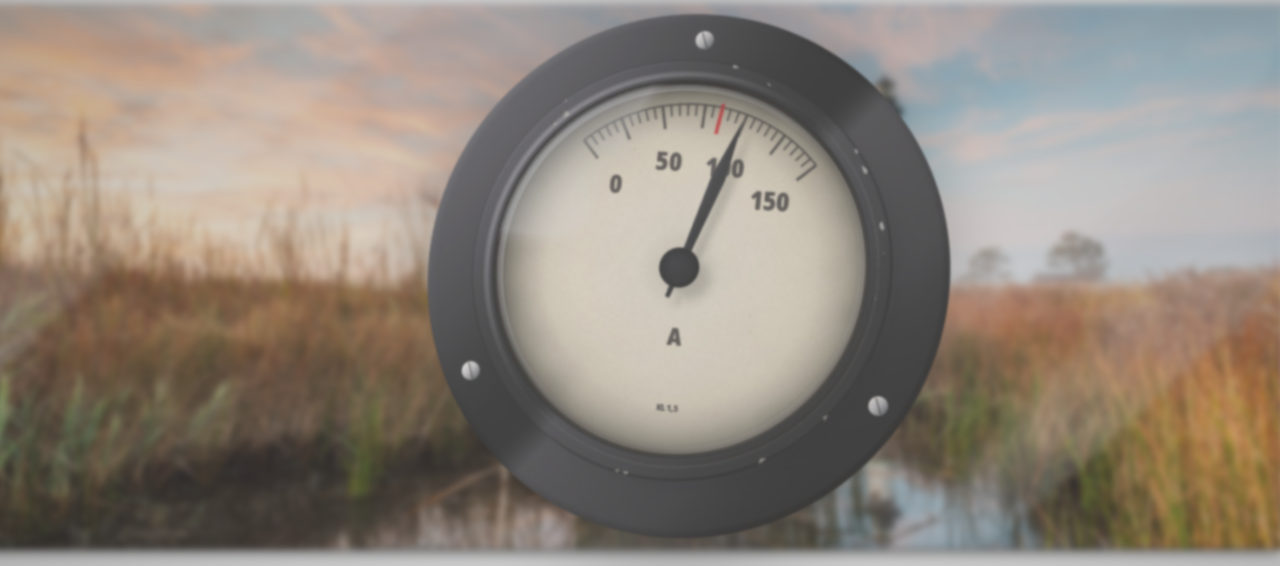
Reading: value=100 unit=A
